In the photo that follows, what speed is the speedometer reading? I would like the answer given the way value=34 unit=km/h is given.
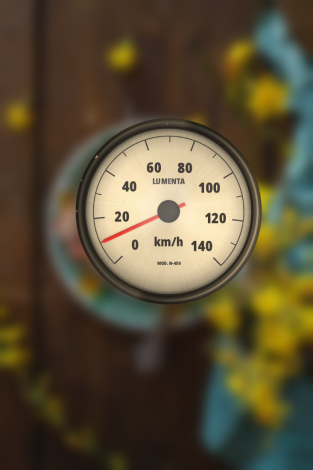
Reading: value=10 unit=km/h
